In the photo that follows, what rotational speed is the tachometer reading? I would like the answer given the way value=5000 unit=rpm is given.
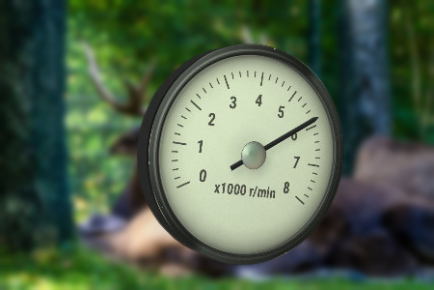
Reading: value=5800 unit=rpm
